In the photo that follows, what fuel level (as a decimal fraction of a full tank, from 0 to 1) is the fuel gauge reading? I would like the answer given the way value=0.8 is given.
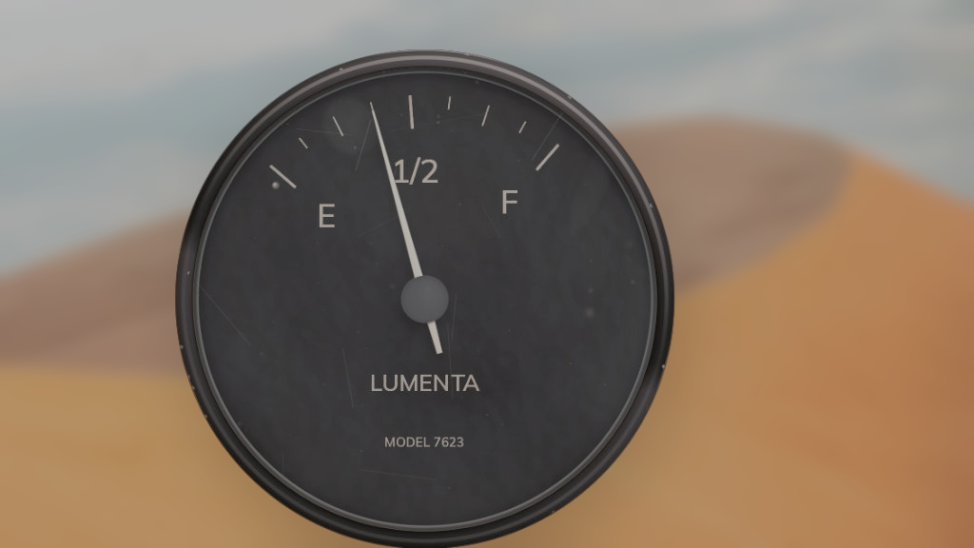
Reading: value=0.375
